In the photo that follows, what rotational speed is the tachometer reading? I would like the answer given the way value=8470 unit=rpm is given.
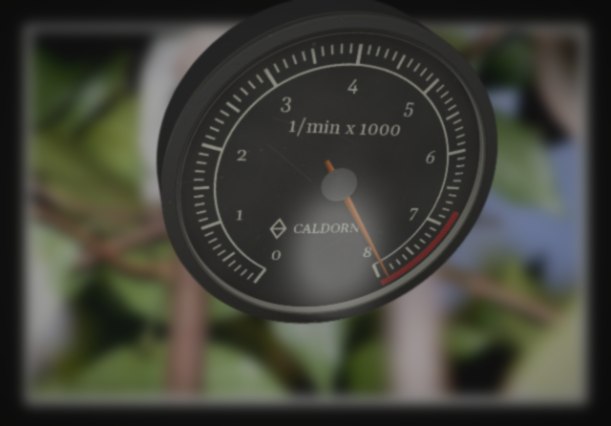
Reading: value=7900 unit=rpm
